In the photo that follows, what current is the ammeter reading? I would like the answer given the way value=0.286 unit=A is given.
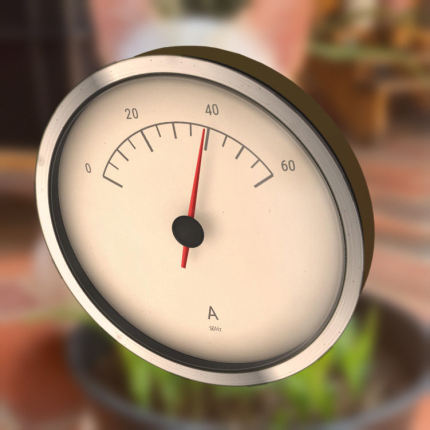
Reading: value=40 unit=A
